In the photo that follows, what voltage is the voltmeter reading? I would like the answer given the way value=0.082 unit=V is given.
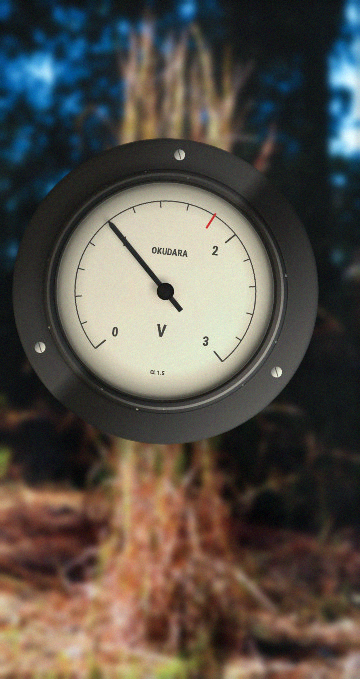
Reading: value=1 unit=V
